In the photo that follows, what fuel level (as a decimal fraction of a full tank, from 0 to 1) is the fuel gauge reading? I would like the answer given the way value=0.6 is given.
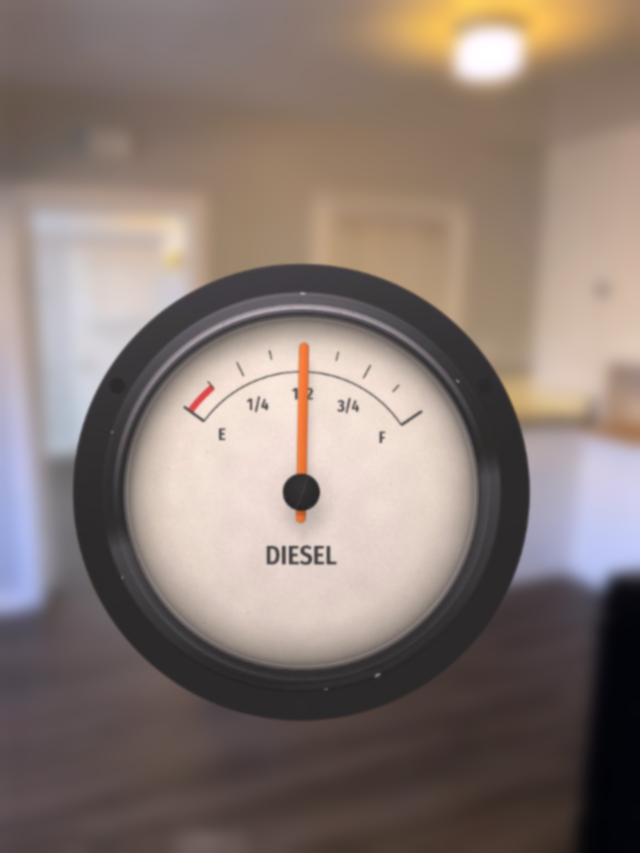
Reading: value=0.5
